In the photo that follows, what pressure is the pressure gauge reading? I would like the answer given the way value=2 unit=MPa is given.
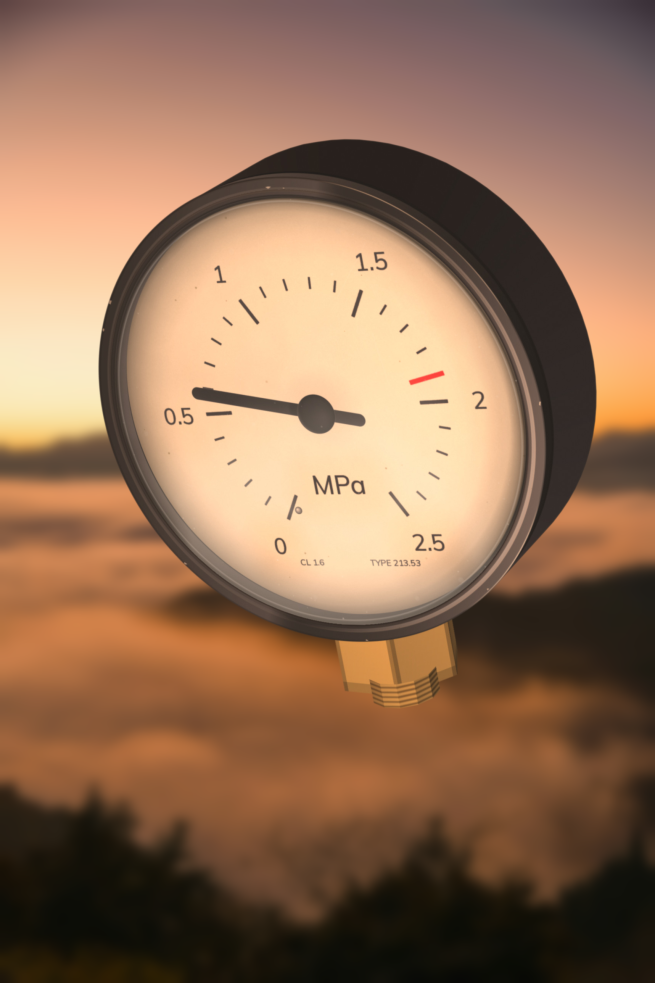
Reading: value=0.6 unit=MPa
